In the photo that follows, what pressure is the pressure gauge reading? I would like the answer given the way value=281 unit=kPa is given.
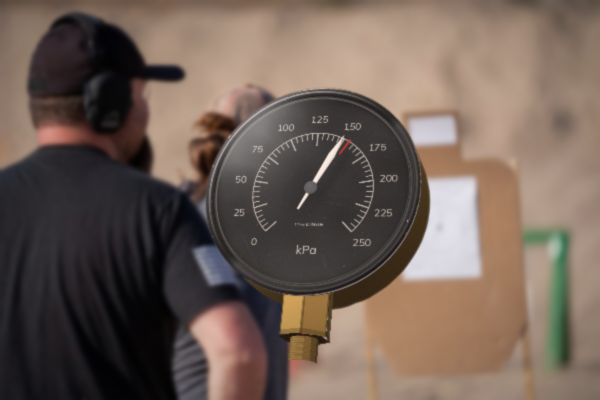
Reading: value=150 unit=kPa
